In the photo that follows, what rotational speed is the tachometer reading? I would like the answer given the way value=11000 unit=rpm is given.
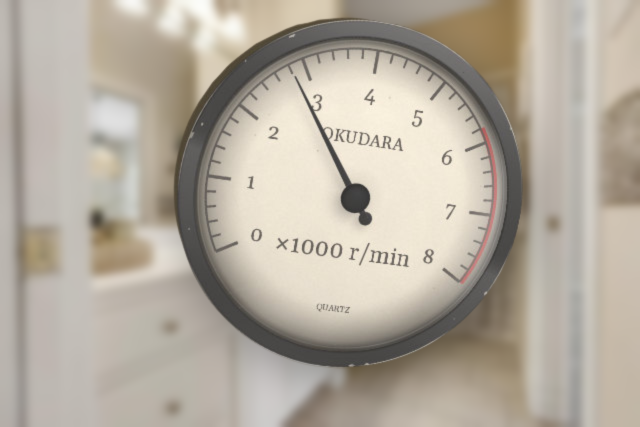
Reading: value=2800 unit=rpm
